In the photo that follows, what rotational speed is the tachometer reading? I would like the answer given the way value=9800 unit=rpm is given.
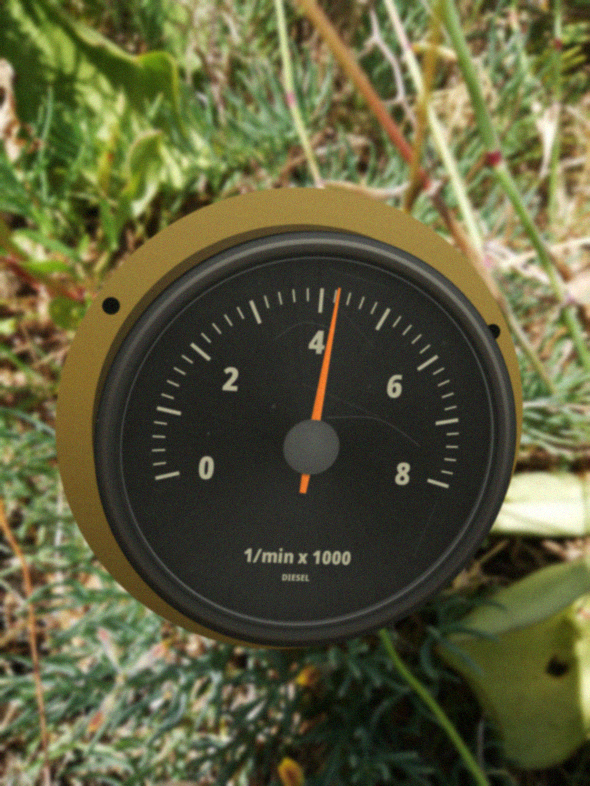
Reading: value=4200 unit=rpm
